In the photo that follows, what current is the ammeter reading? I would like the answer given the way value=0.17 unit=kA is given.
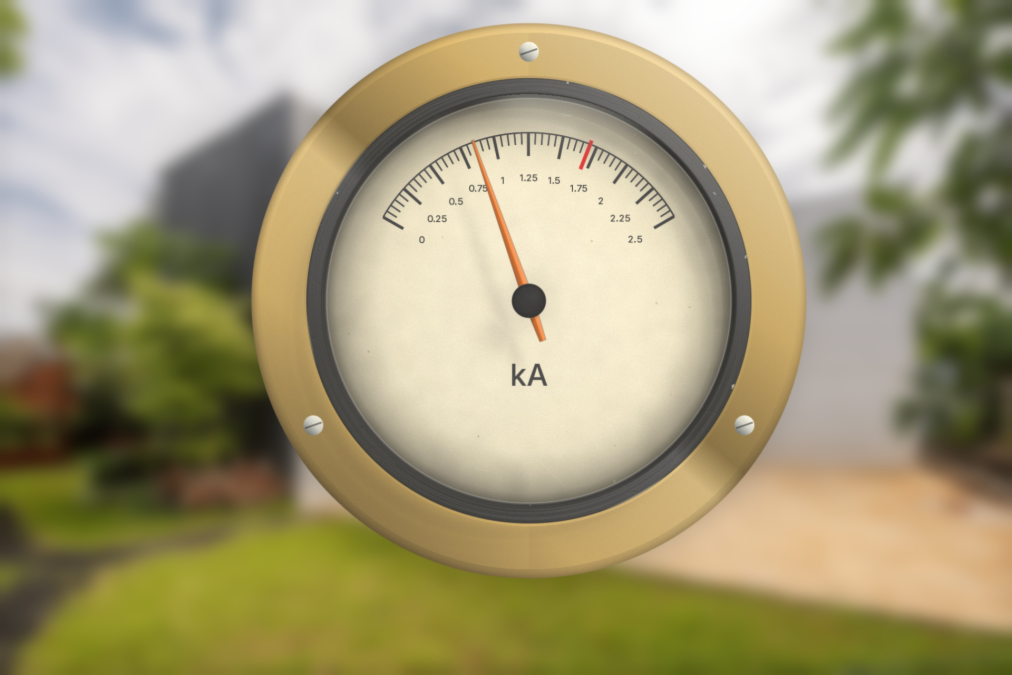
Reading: value=0.85 unit=kA
